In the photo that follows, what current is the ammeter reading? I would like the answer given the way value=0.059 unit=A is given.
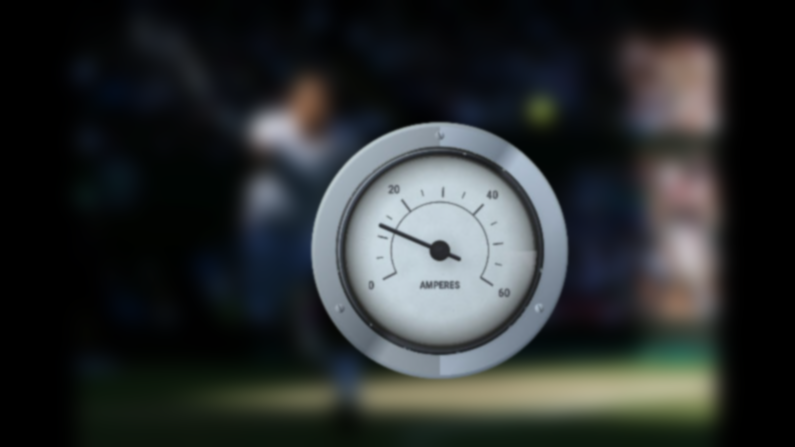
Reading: value=12.5 unit=A
